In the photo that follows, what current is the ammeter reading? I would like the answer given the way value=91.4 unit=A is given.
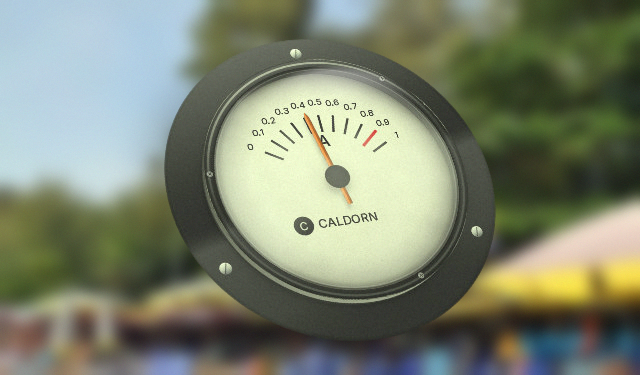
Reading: value=0.4 unit=A
